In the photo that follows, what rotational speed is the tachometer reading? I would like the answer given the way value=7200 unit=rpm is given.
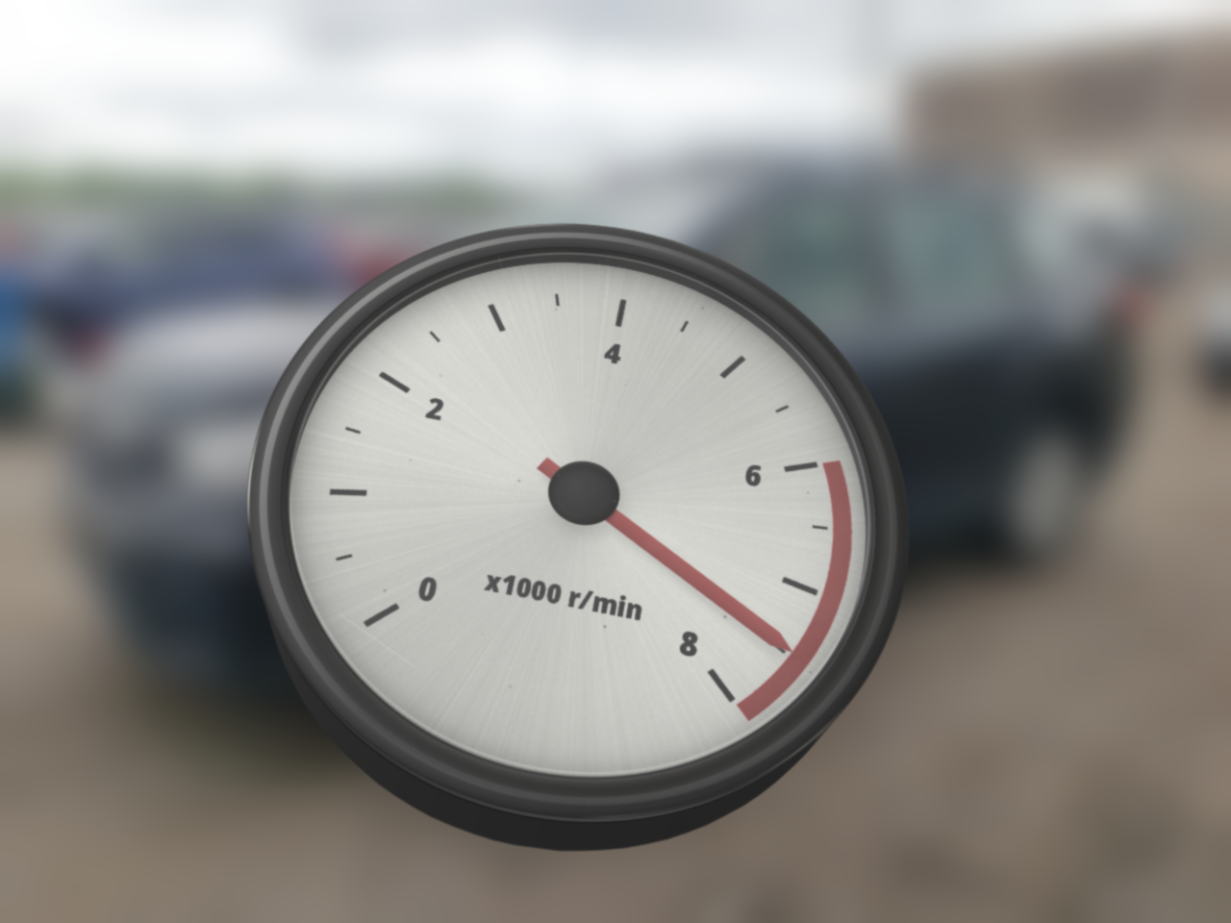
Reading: value=7500 unit=rpm
